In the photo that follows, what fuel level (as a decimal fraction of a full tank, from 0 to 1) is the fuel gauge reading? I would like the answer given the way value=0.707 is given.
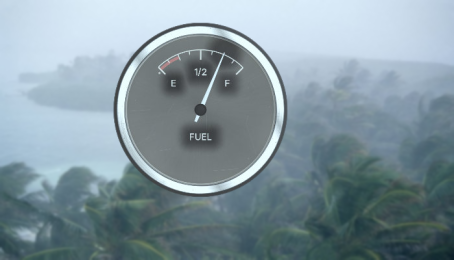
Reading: value=0.75
